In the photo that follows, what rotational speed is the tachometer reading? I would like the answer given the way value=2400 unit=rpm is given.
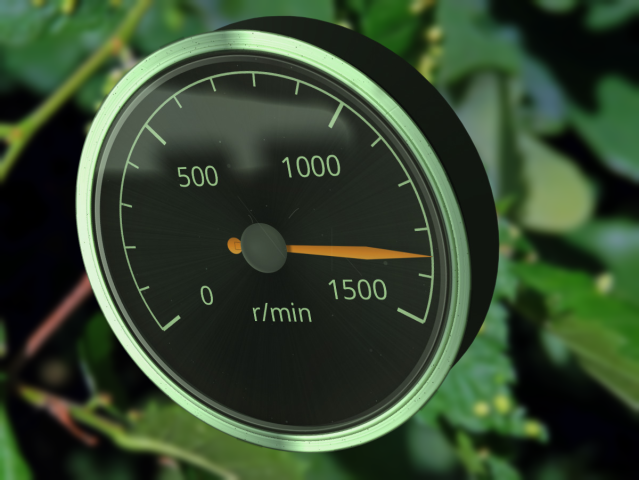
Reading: value=1350 unit=rpm
